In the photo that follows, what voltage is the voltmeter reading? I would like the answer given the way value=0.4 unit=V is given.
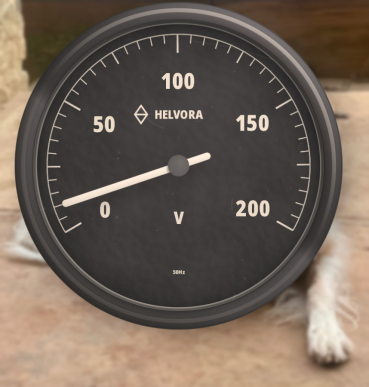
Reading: value=10 unit=V
